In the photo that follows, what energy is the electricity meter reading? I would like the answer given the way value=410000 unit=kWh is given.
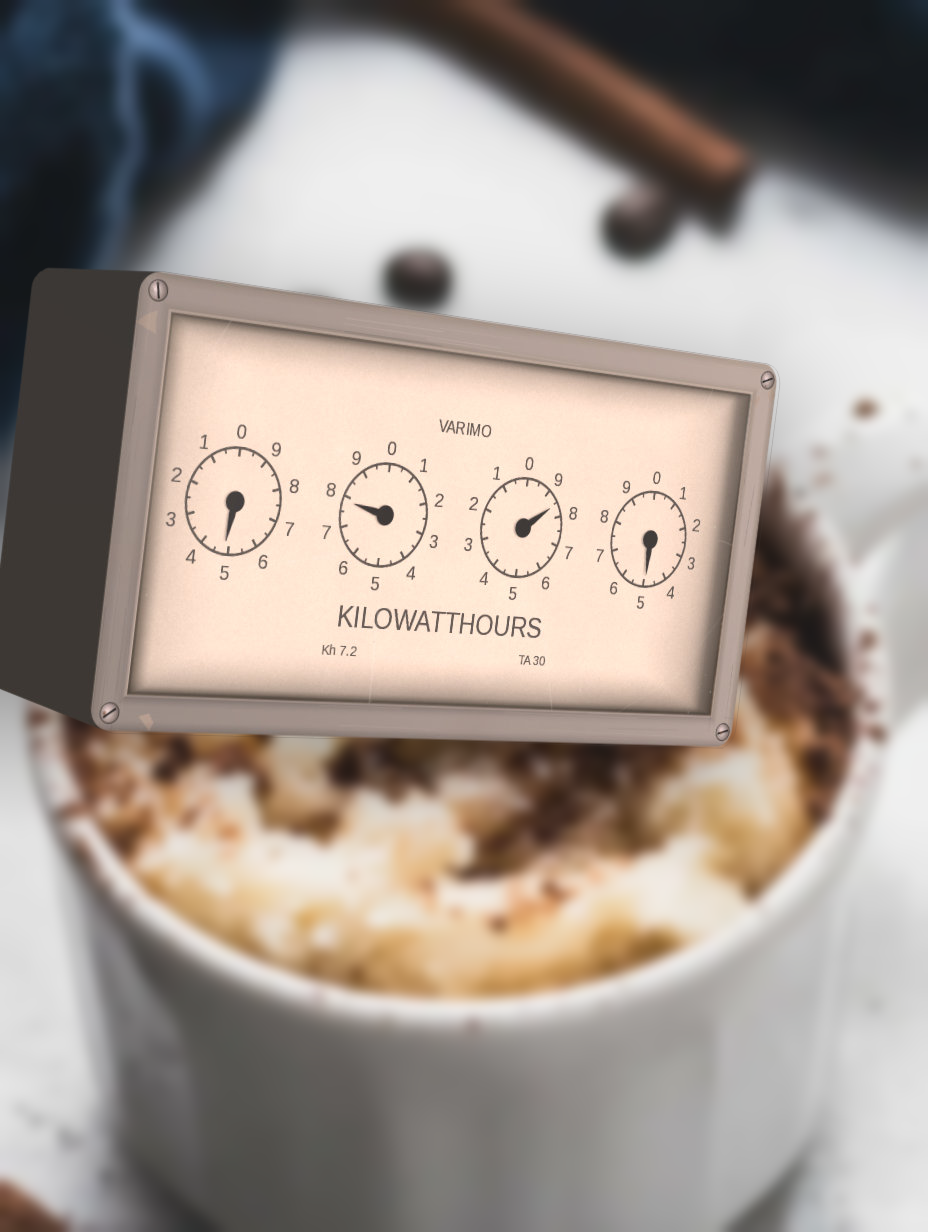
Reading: value=4785 unit=kWh
